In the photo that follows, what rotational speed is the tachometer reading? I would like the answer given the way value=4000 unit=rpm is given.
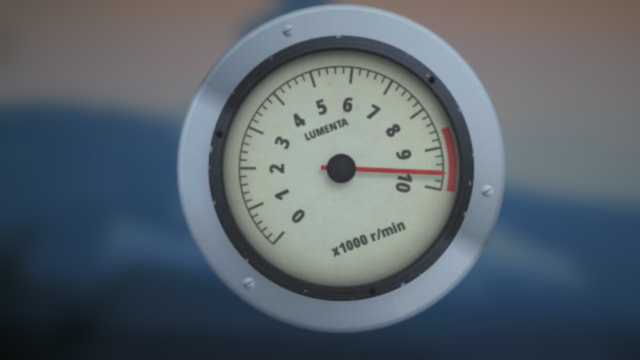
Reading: value=9600 unit=rpm
